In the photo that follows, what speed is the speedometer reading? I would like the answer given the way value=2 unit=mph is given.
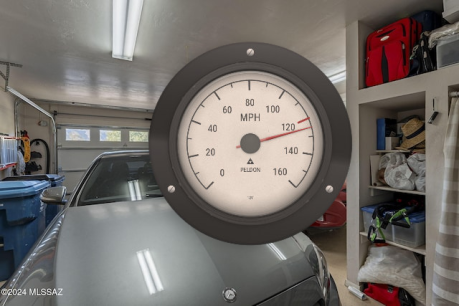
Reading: value=125 unit=mph
